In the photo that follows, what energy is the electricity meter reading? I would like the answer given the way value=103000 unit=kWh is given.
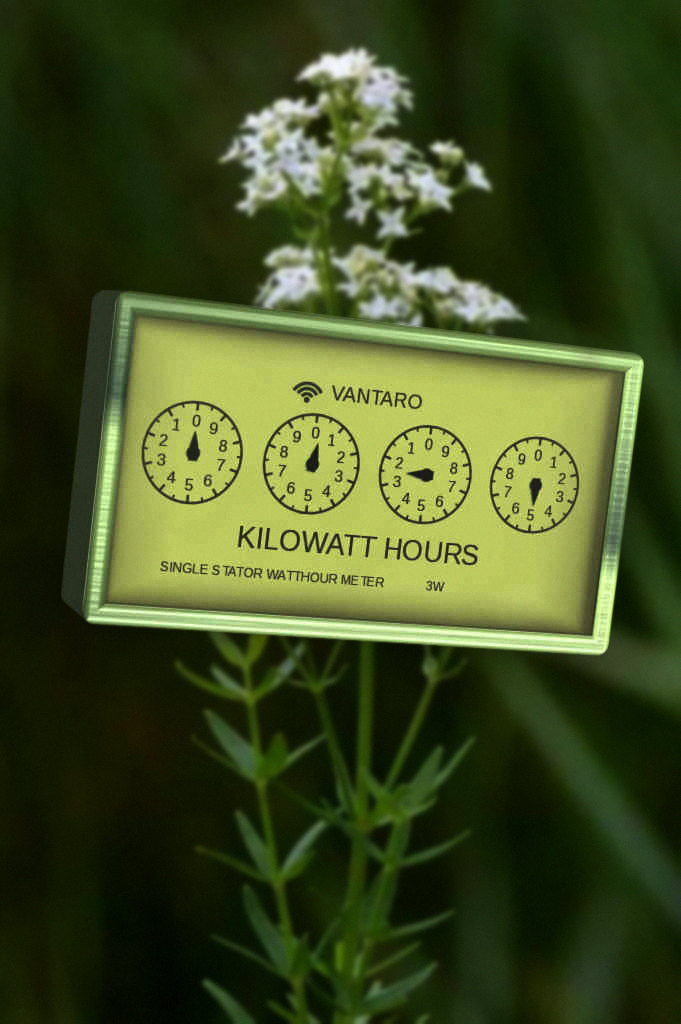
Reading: value=25 unit=kWh
